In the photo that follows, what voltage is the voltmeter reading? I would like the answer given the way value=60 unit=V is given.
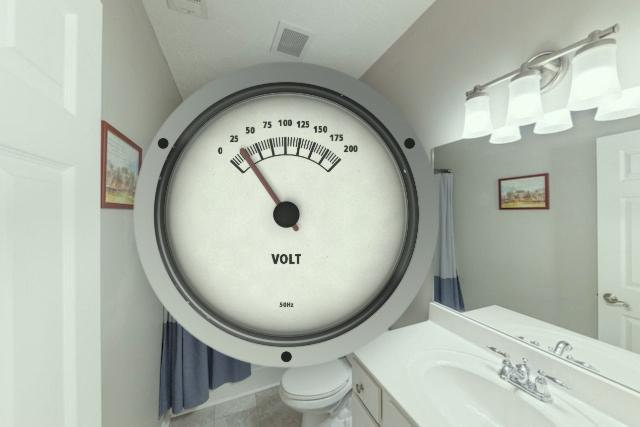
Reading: value=25 unit=V
